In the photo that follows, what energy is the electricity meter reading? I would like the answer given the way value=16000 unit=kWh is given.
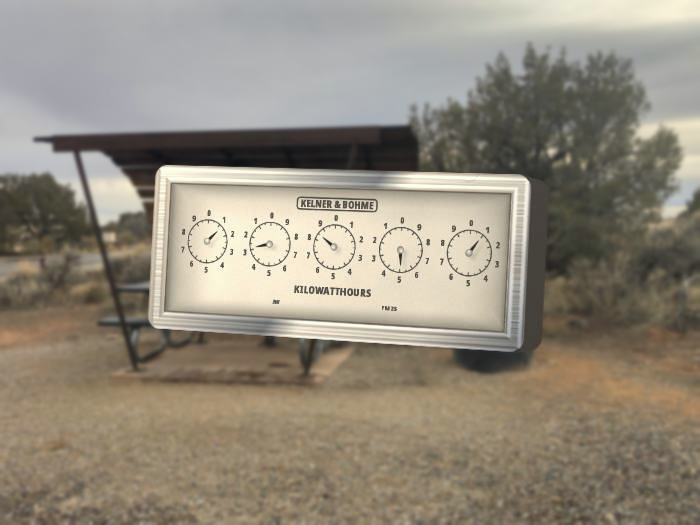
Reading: value=12851 unit=kWh
